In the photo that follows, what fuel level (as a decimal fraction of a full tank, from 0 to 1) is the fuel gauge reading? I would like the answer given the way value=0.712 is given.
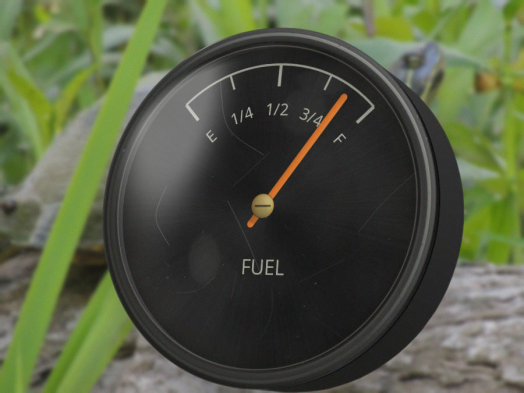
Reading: value=0.875
